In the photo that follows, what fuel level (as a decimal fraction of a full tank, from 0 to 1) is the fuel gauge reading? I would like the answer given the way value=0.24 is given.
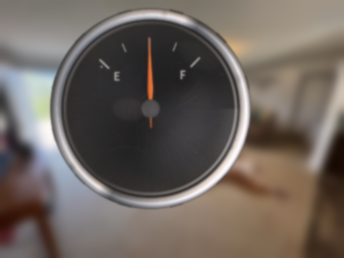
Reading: value=0.5
